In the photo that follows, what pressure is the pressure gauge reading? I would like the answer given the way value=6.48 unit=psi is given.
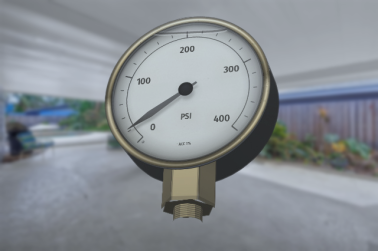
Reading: value=20 unit=psi
